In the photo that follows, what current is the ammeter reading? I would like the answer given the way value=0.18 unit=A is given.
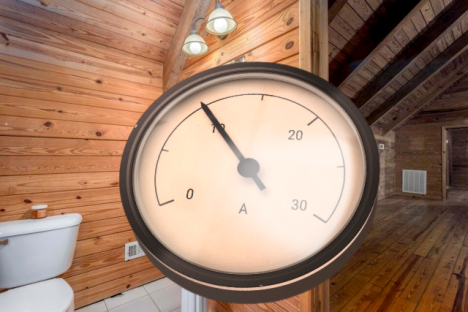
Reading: value=10 unit=A
